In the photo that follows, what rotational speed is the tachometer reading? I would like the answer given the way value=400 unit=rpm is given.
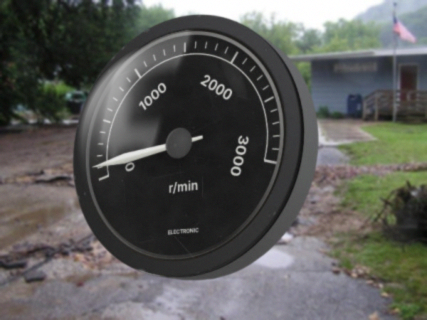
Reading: value=100 unit=rpm
